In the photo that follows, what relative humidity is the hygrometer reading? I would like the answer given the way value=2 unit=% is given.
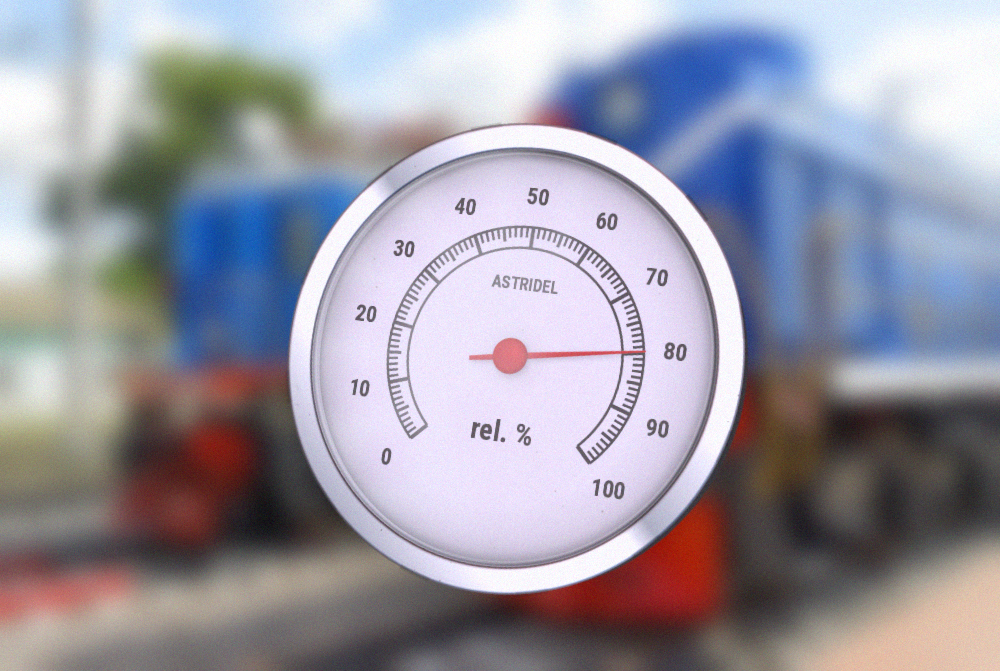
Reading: value=80 unit=%
